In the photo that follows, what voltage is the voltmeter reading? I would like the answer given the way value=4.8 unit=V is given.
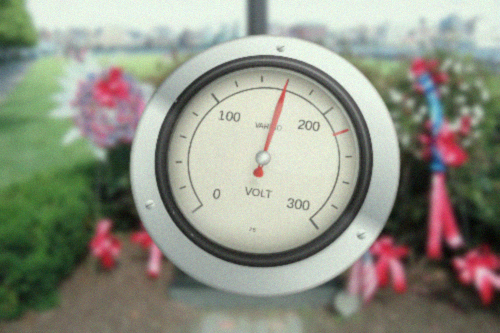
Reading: value=160 unit=V
